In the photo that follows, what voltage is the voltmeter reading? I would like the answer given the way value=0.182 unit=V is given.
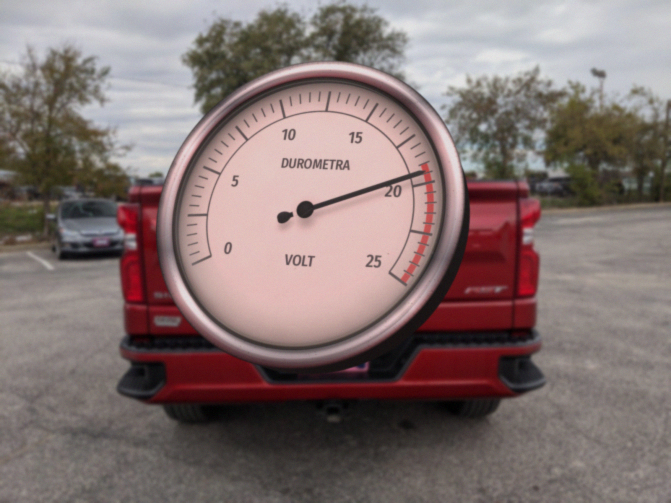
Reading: value=19.5 unit=V
